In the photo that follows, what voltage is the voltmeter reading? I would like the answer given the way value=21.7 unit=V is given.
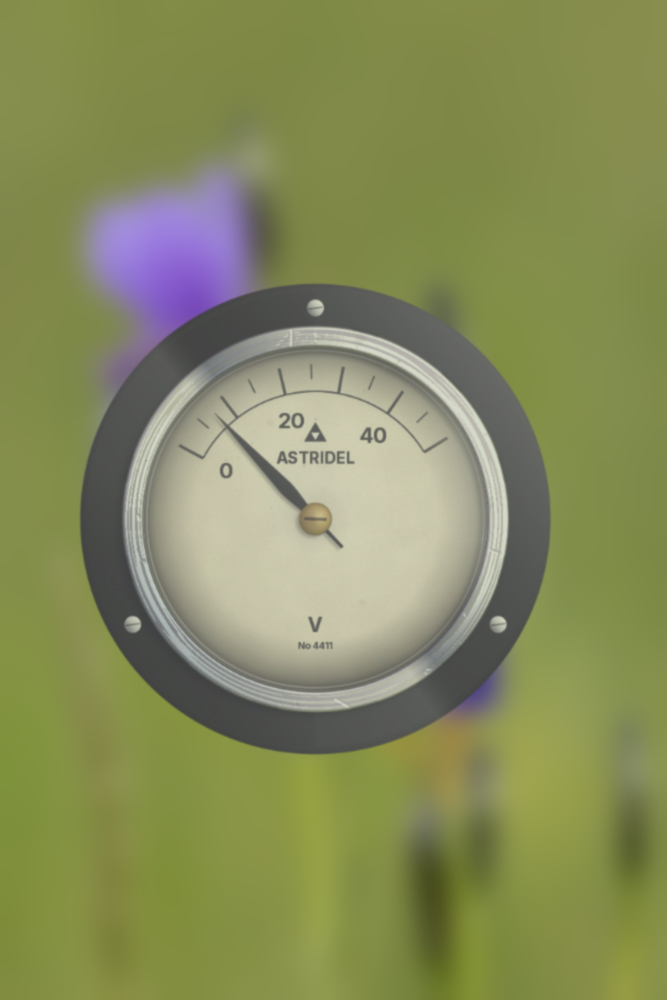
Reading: value=7.5 unit=V
